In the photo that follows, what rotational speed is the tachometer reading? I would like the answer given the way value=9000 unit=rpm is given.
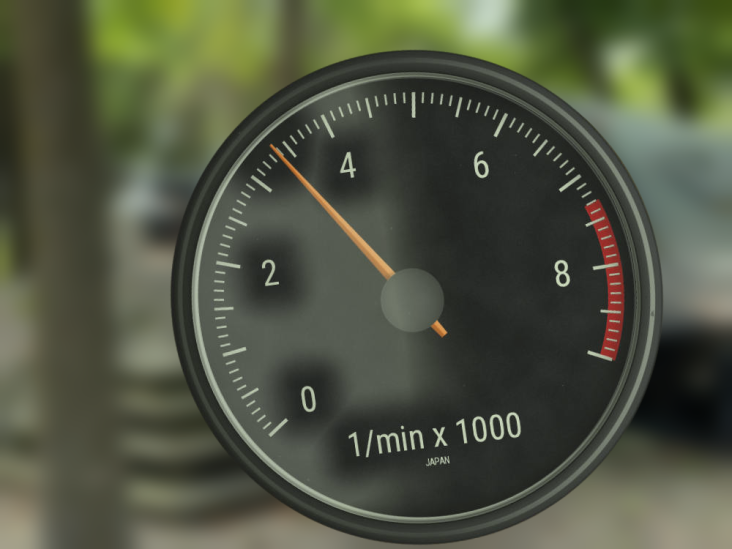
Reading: value=3400 unit=rpm
